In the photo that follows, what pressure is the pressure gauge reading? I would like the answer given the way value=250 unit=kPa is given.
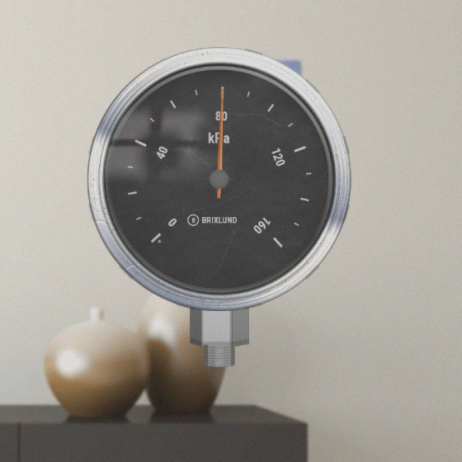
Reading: value=80 unit=kPa
